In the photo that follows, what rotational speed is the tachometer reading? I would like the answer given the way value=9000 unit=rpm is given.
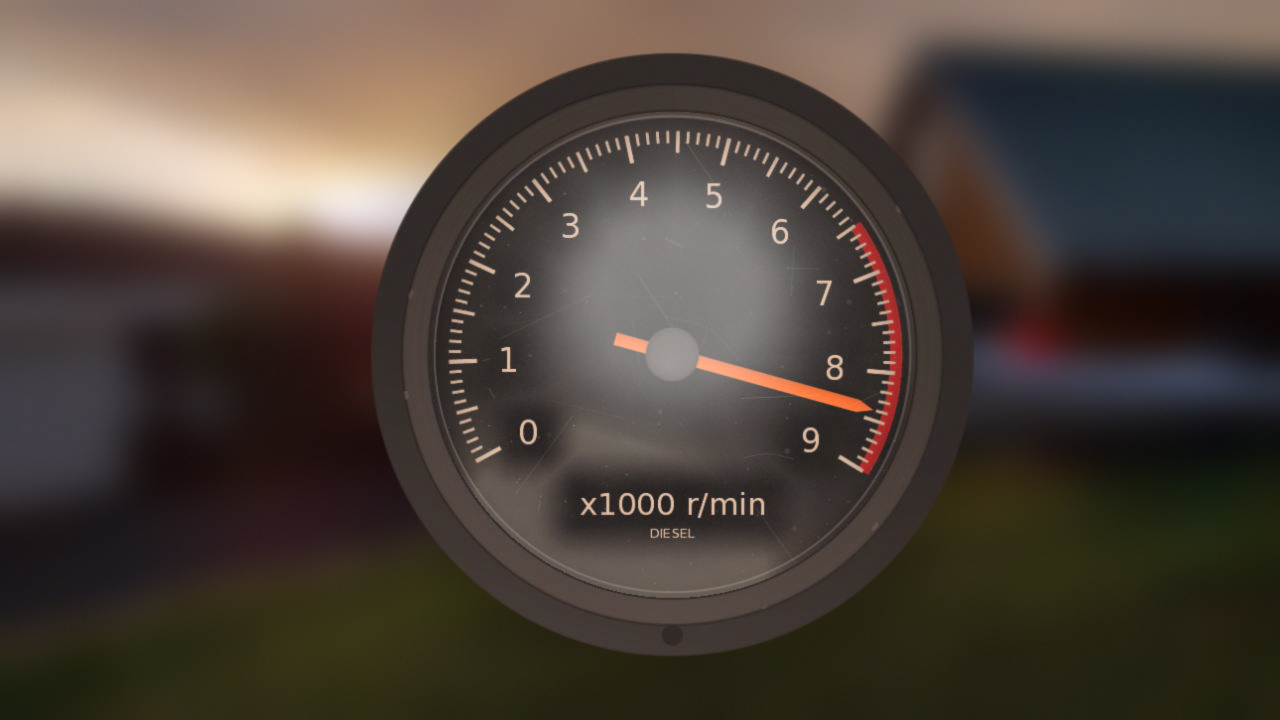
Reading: value=8400 unit=rpm
